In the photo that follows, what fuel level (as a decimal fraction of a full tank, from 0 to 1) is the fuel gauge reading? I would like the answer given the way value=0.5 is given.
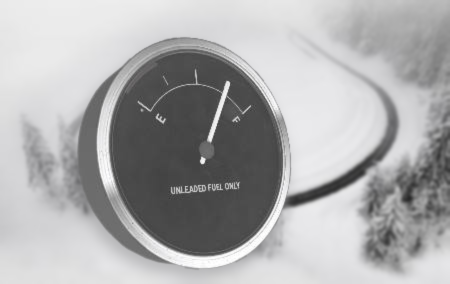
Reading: value=0.75
